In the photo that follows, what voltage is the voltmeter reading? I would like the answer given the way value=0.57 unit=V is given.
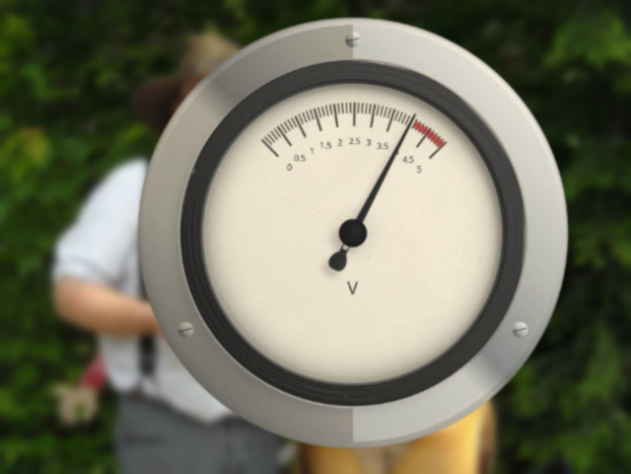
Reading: value=4 unit=V
